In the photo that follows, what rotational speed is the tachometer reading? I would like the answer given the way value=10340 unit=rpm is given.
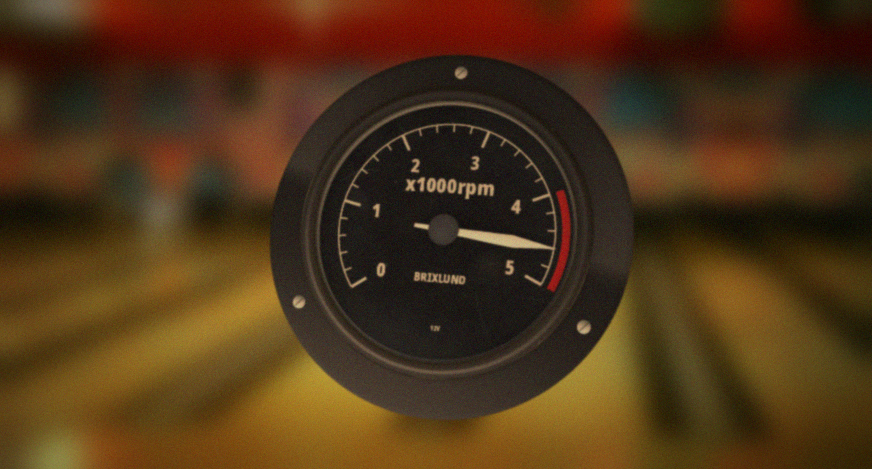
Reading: value=4600 unit=rpm
